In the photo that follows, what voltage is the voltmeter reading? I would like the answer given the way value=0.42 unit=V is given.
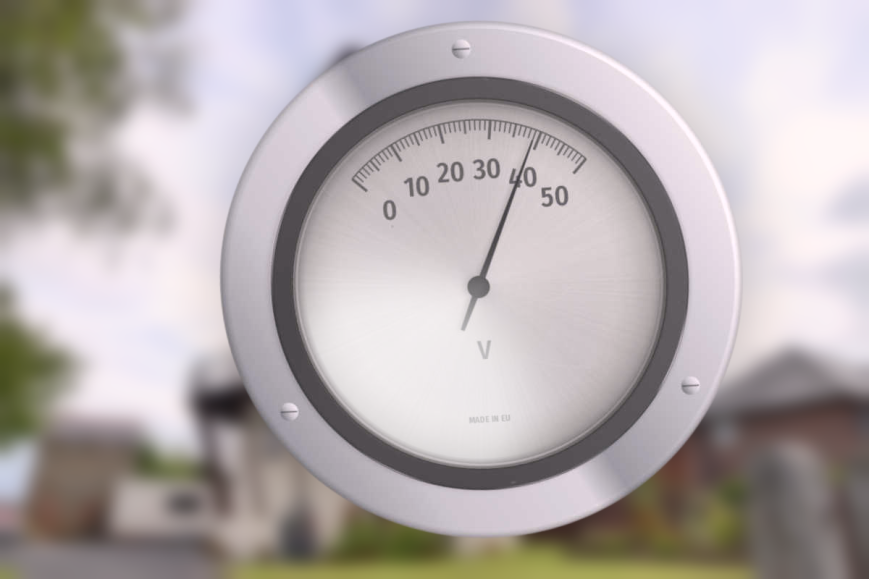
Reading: value=39 unit=V
